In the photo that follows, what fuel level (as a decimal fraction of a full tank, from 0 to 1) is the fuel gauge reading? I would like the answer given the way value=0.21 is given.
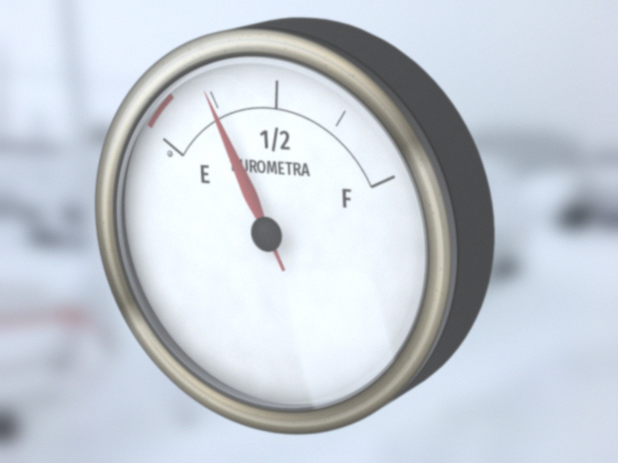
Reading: value=0.25
